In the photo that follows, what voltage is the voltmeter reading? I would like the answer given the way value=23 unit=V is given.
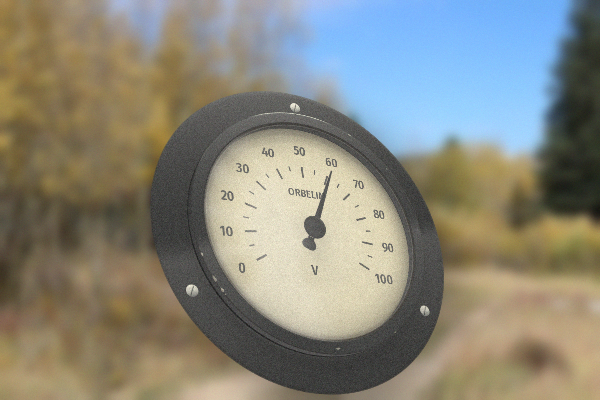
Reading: value=60 unit=V
